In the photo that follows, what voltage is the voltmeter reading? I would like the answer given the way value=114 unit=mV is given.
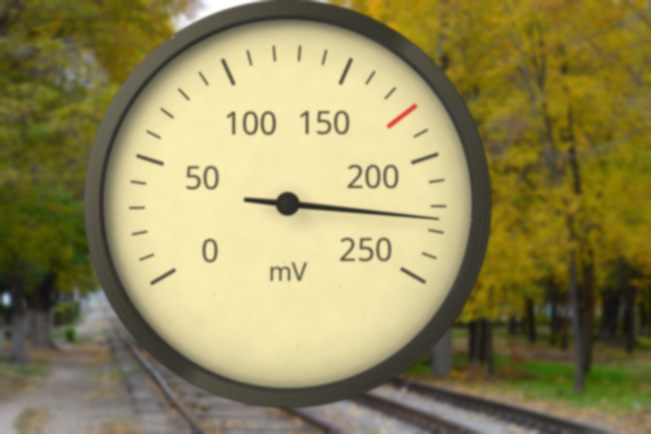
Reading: value=225 unit=mV
